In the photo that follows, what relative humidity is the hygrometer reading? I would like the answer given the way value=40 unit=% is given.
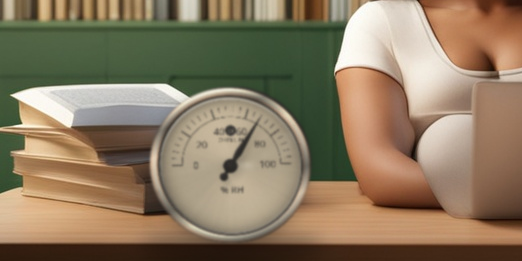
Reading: value=68 unit=%
